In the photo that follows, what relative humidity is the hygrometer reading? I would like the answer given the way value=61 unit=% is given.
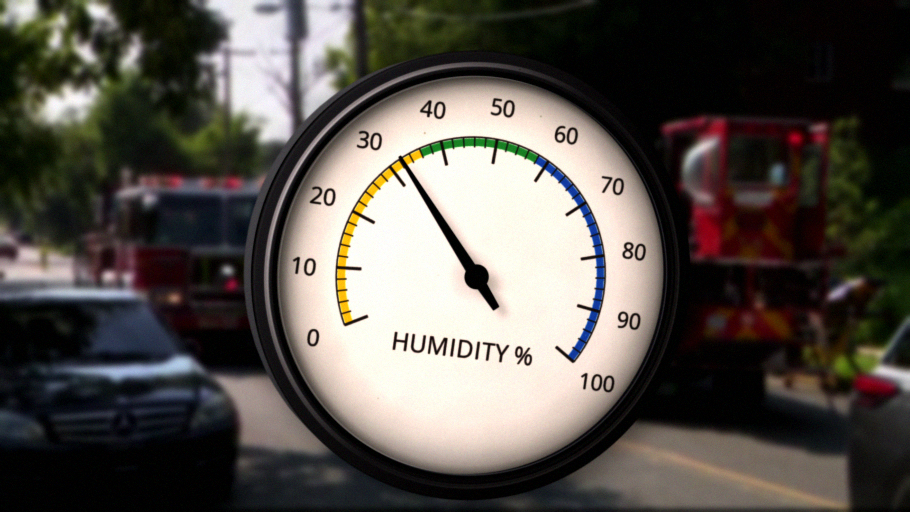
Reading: value=32 unit=%
